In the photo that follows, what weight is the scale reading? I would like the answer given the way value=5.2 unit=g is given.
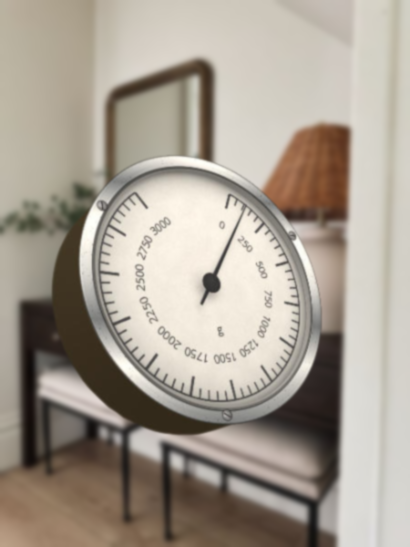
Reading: value=100 unit=g
